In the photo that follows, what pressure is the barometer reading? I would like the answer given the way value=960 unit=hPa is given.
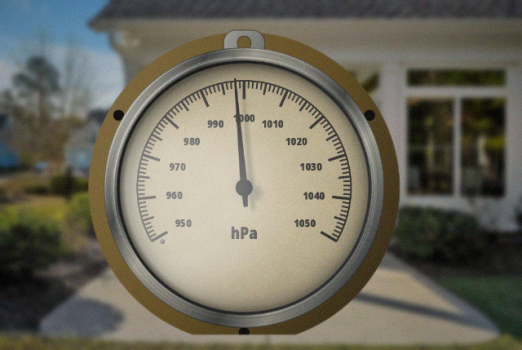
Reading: value=998 unit=hPa
